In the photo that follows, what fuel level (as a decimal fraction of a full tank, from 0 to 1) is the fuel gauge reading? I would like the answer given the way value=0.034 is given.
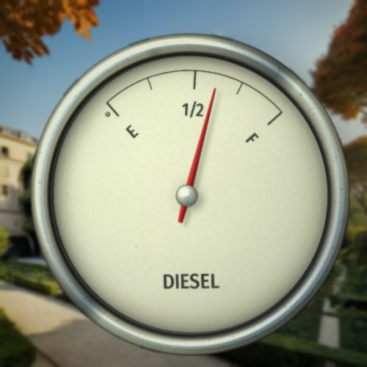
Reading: value=0.625
